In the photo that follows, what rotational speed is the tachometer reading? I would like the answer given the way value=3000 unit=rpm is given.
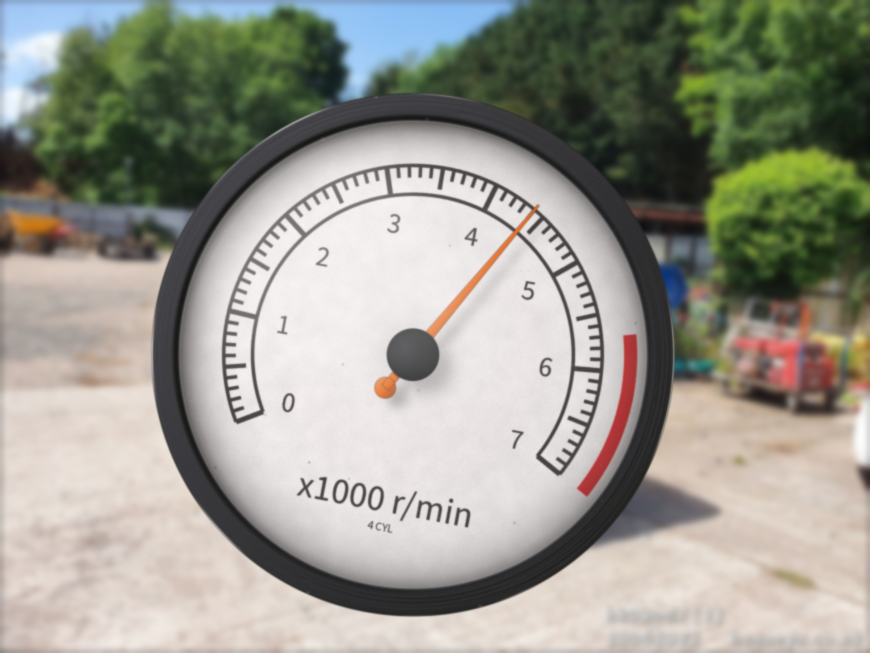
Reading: value=4400 unit=rpm
